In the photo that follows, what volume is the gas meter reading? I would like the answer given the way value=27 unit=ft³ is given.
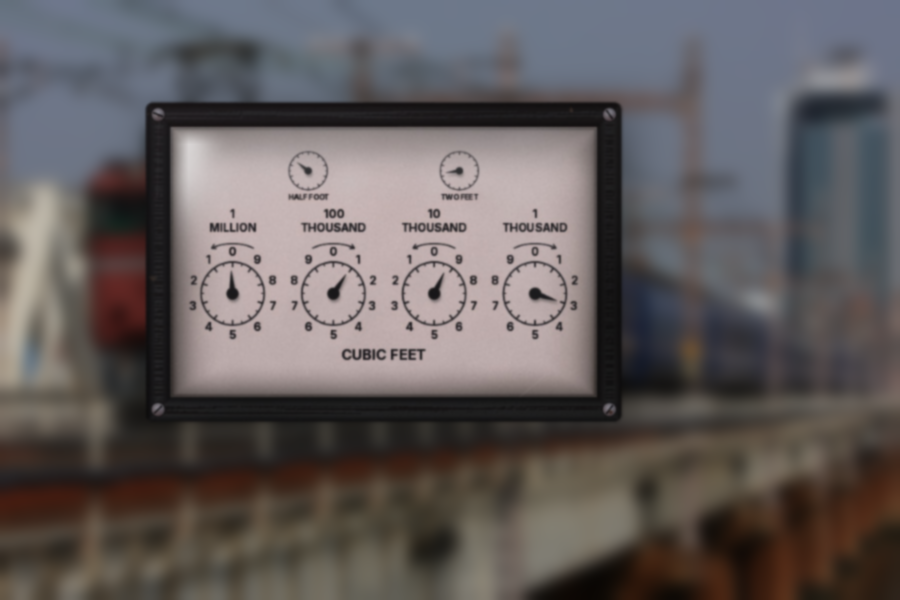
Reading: value=9300 unit=ft³
